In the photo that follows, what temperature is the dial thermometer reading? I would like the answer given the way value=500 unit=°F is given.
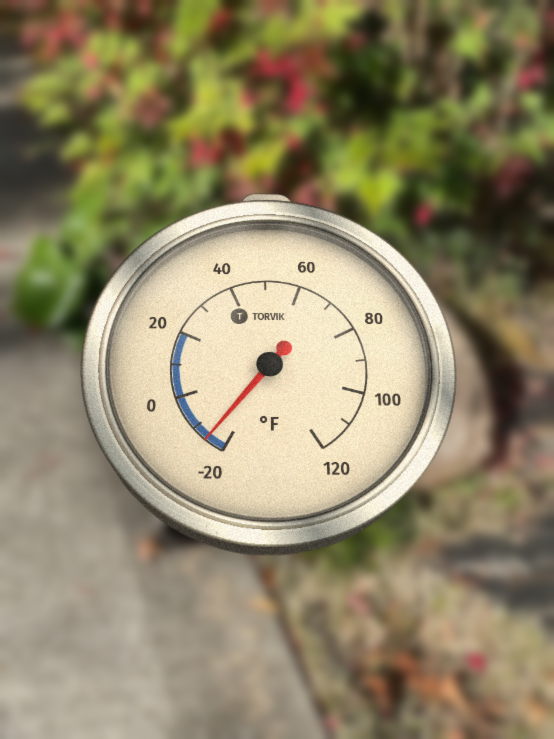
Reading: value=-15 unit=°F
